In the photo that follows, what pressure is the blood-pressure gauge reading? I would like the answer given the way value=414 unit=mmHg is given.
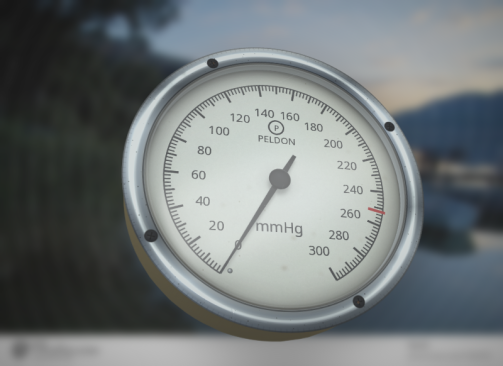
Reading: value=0 unit=mmHg
